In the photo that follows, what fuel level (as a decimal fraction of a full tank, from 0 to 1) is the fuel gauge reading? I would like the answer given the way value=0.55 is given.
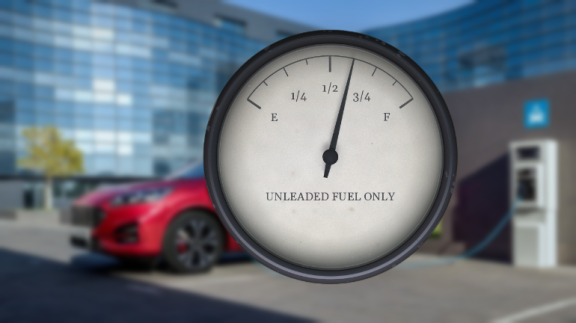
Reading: value=0.625
